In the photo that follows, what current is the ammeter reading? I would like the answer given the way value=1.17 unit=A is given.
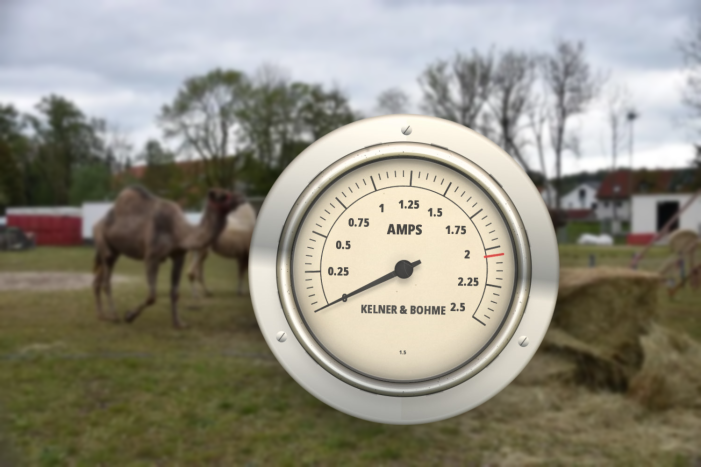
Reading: value=0 unit=A
